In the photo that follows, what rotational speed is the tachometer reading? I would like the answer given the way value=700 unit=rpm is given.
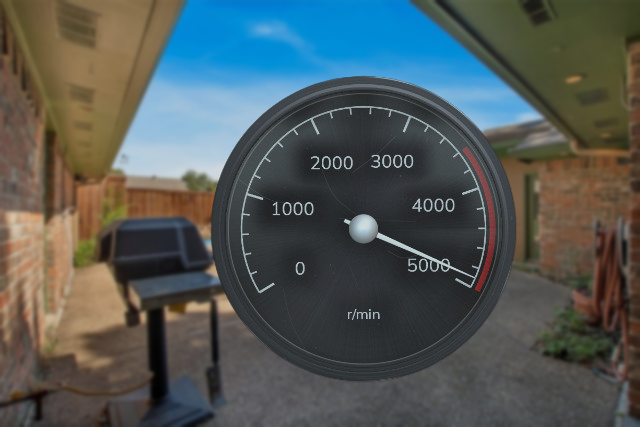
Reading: value=4900 unit=rpm
